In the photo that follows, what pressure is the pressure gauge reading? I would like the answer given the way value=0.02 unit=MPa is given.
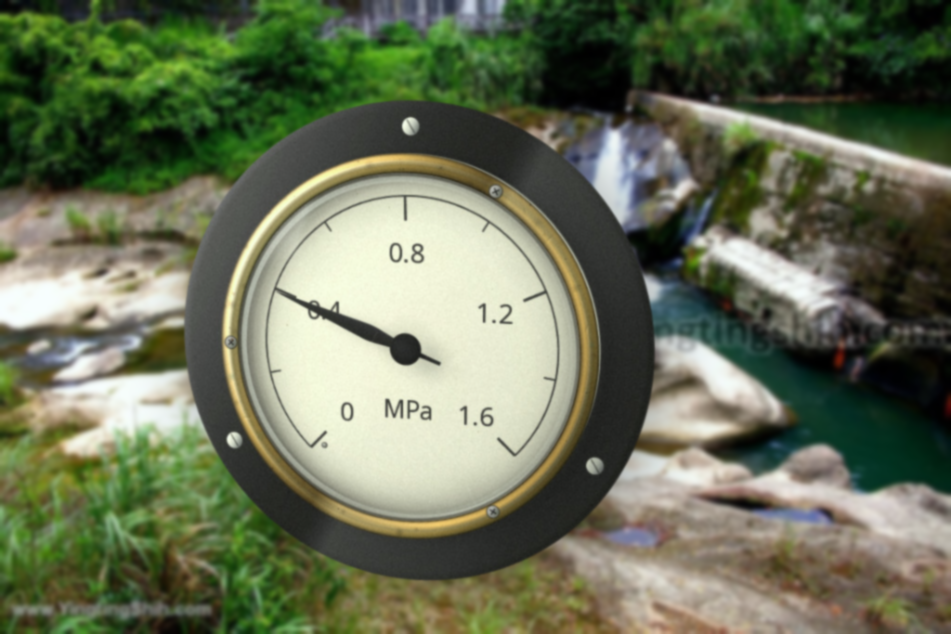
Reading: value=0.4 unit=MPa
